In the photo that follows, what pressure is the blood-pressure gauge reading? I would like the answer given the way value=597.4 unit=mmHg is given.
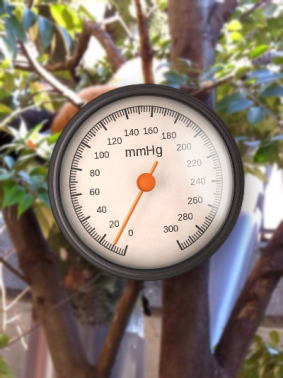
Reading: value=10 unit=mmHg
